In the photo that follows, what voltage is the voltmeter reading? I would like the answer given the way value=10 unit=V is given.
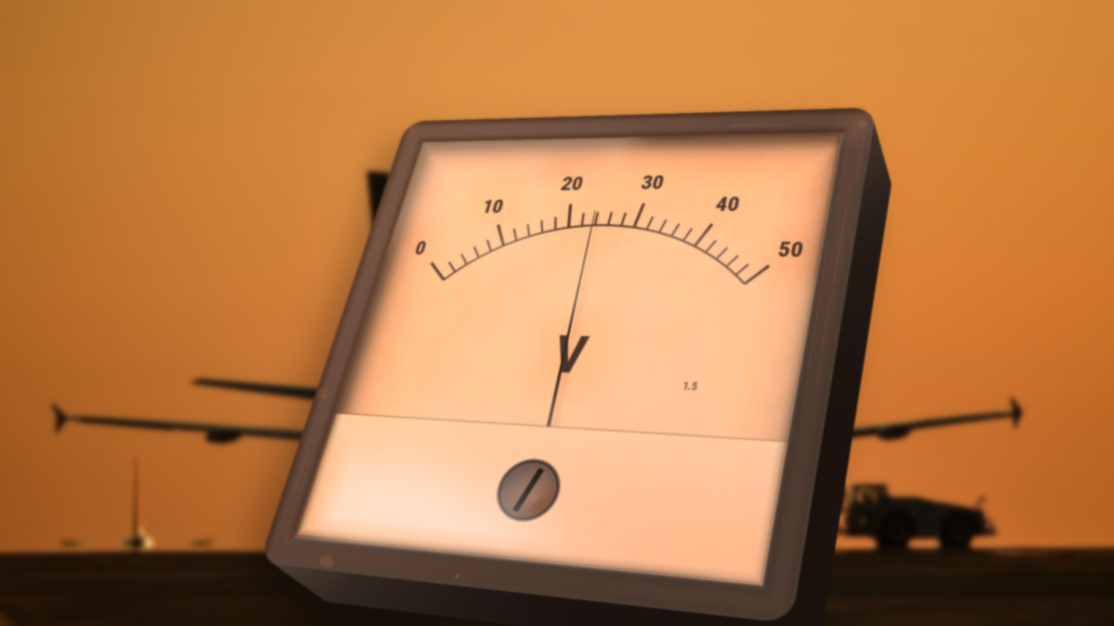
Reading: value=24 unit=V
